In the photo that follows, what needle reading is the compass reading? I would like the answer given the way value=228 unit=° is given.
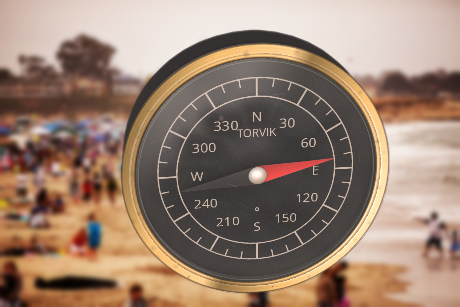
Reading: value=80 unit=°
